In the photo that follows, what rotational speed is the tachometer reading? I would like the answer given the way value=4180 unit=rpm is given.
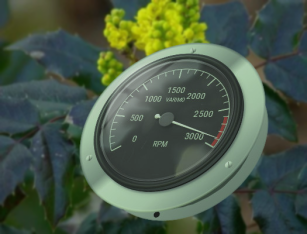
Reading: value=2900 unit=rpm
